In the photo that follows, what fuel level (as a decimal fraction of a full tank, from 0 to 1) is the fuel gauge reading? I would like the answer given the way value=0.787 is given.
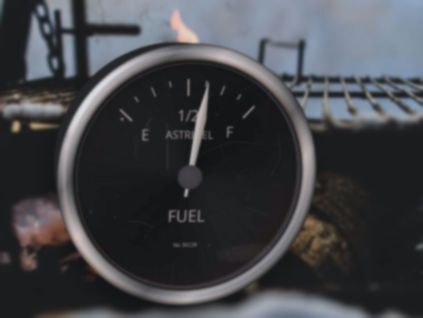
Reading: value=0.625
